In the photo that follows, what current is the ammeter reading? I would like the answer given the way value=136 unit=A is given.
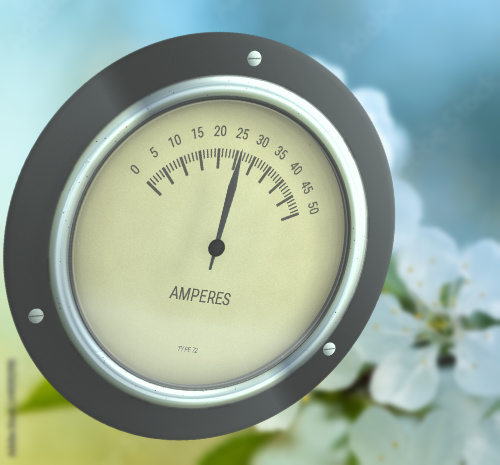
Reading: value=25 unit=A
